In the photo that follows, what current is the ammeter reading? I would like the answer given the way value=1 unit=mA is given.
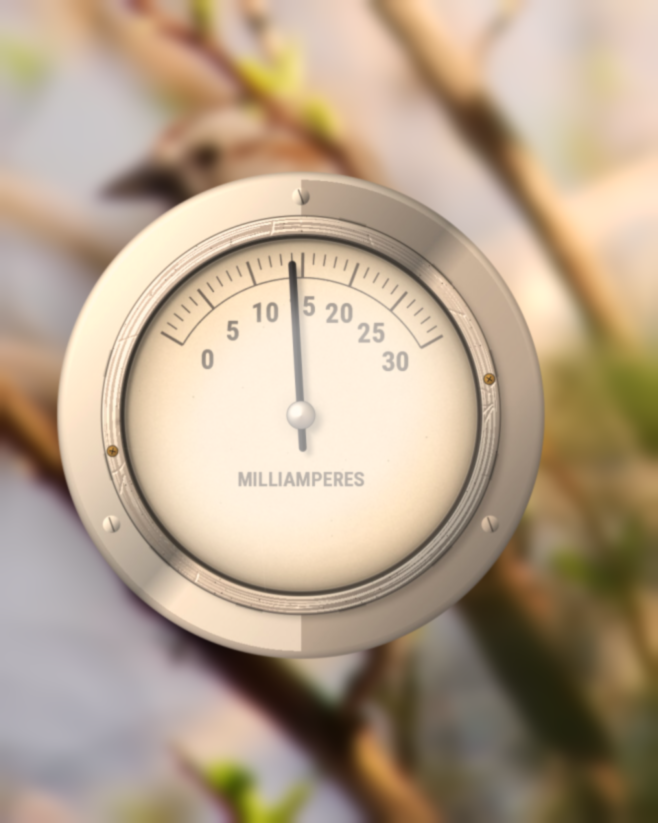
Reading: value=14 unit=mA
